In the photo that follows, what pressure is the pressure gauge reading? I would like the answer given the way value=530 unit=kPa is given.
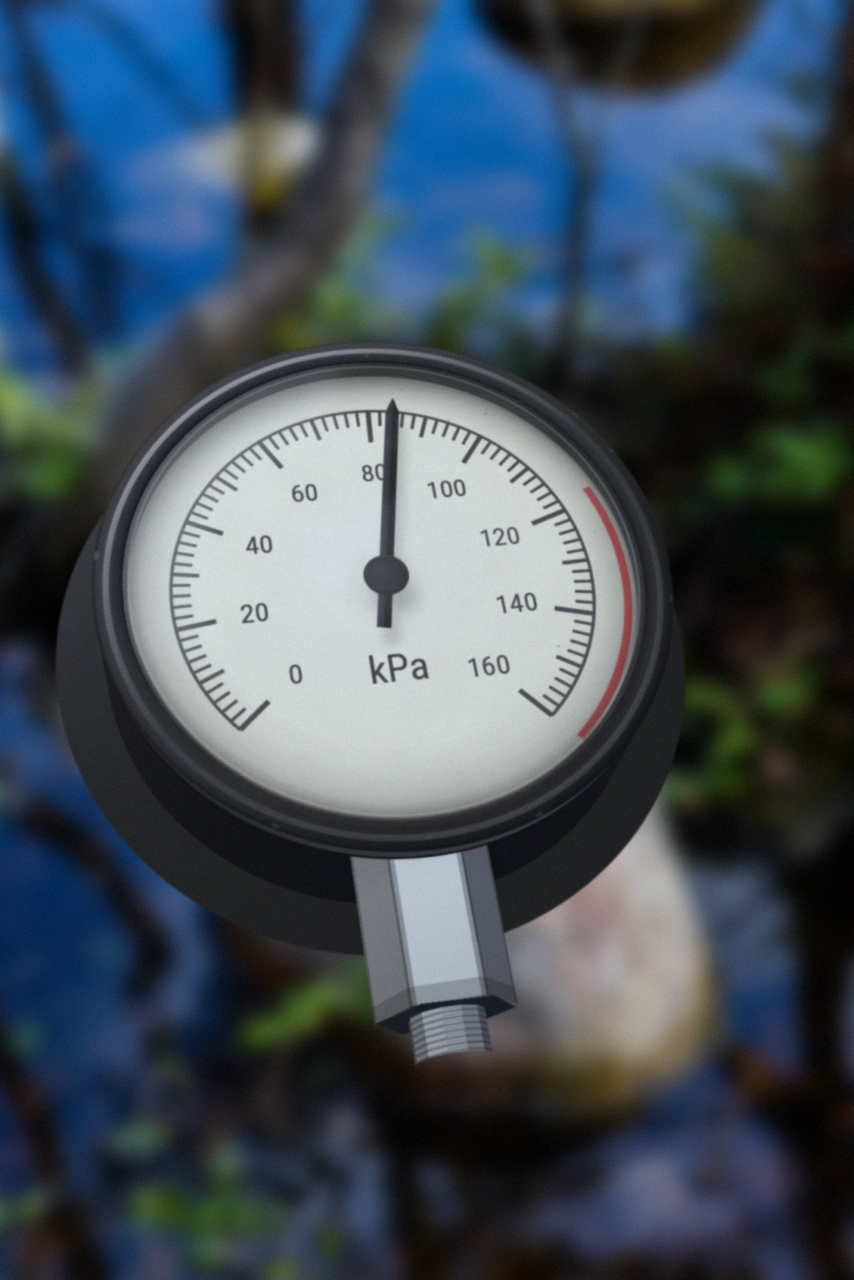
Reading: value=84 unit=kPa
